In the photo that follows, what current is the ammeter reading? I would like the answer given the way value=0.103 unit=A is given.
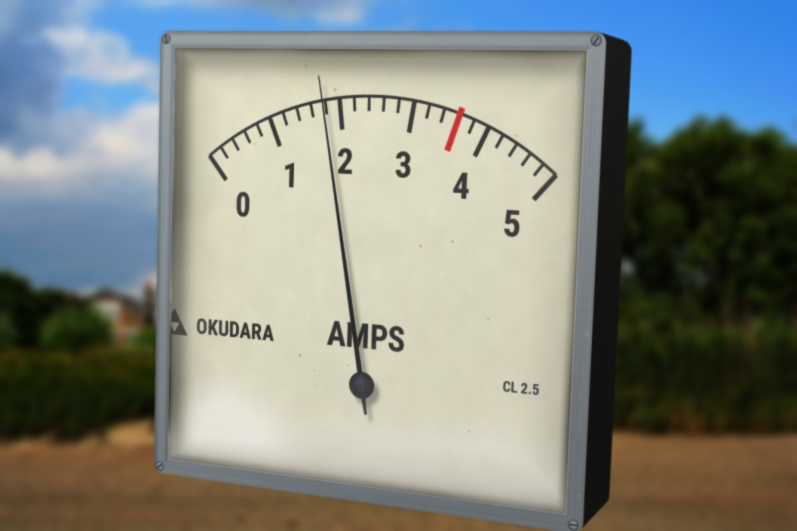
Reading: value=1.8 unit=A
